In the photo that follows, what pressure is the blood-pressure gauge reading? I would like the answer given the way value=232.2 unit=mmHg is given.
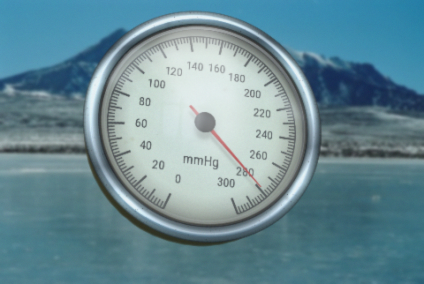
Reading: value=280 unit=mmHg
